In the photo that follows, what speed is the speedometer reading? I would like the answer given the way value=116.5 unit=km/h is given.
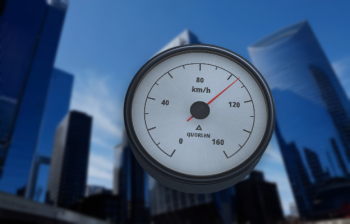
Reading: value=105 unit=km/h
